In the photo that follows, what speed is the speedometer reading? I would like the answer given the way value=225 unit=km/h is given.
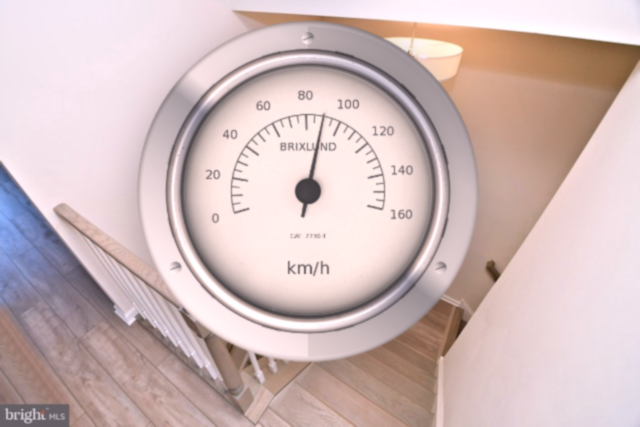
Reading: value=90 unit=km/h
